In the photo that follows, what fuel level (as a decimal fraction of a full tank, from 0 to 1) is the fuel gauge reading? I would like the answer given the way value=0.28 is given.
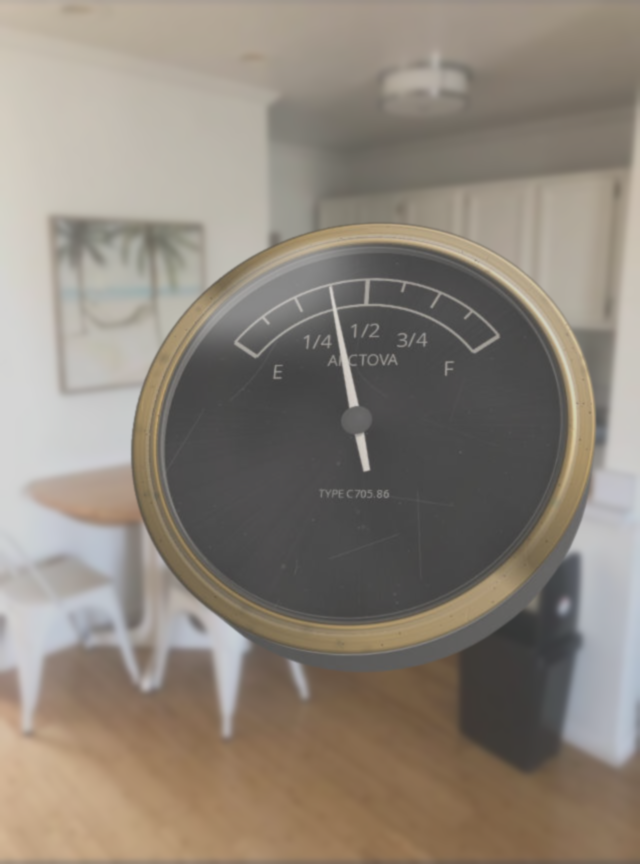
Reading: value=0.375
